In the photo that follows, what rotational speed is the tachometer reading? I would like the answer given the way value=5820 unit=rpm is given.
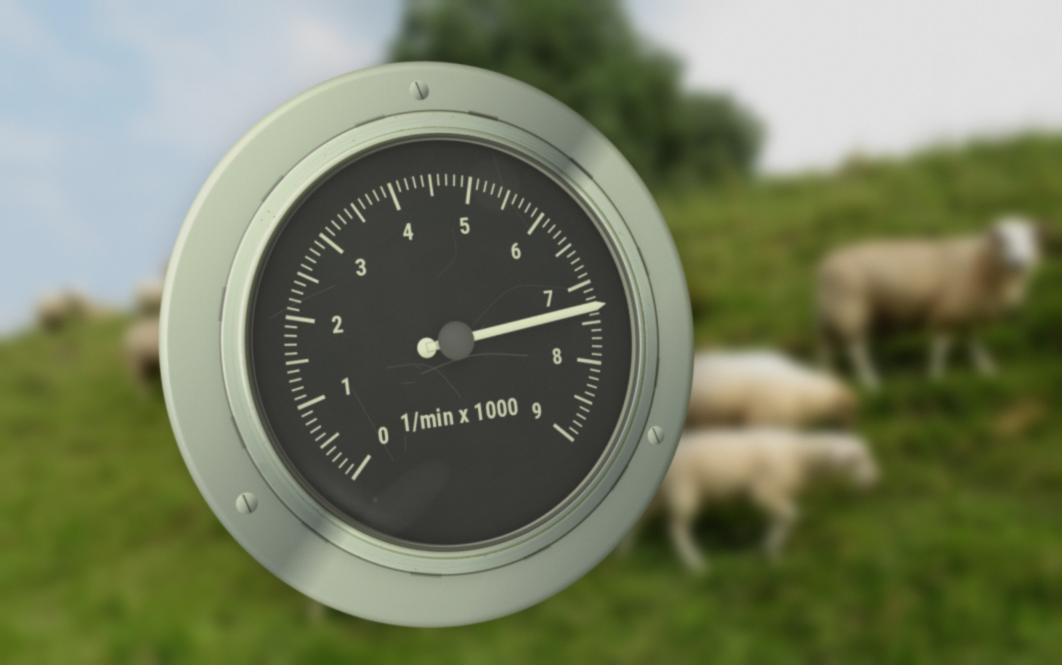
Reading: value=7300 unit=rpm
